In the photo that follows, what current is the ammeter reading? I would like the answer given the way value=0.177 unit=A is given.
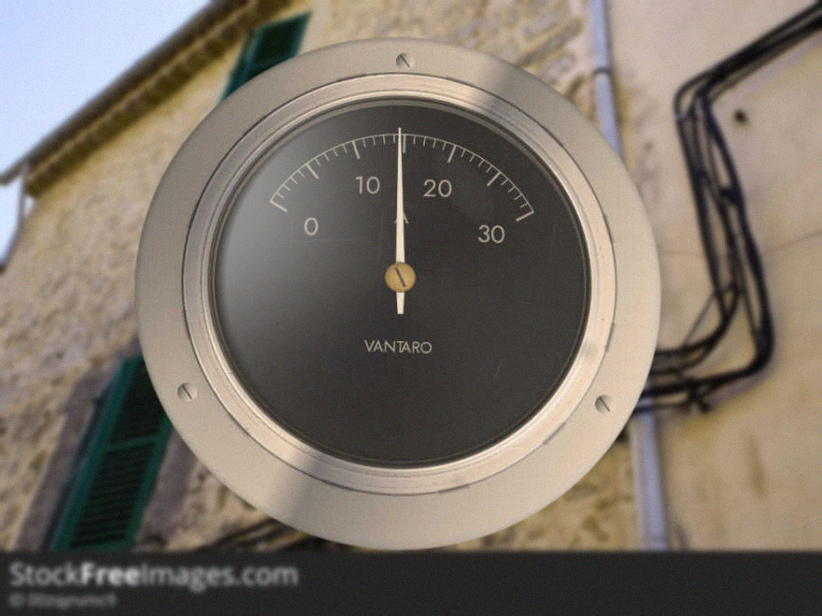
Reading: value=14.5 unit=A
